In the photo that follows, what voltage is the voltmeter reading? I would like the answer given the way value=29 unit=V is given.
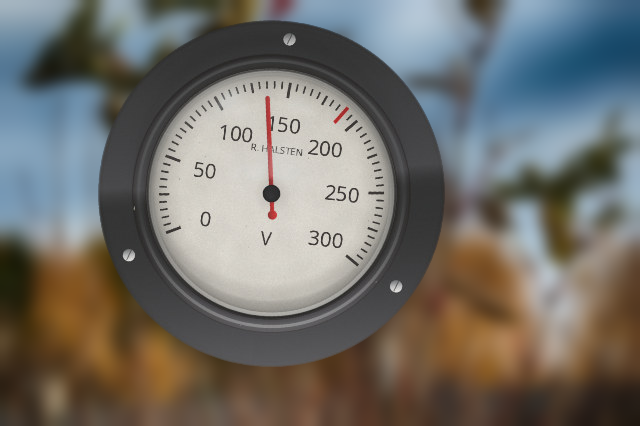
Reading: value=135 unit=V
